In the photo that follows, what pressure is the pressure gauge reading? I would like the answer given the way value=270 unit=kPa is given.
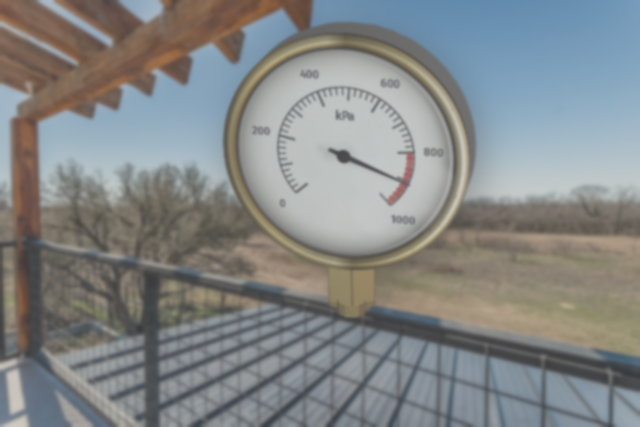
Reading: value=900 unit=kPa
